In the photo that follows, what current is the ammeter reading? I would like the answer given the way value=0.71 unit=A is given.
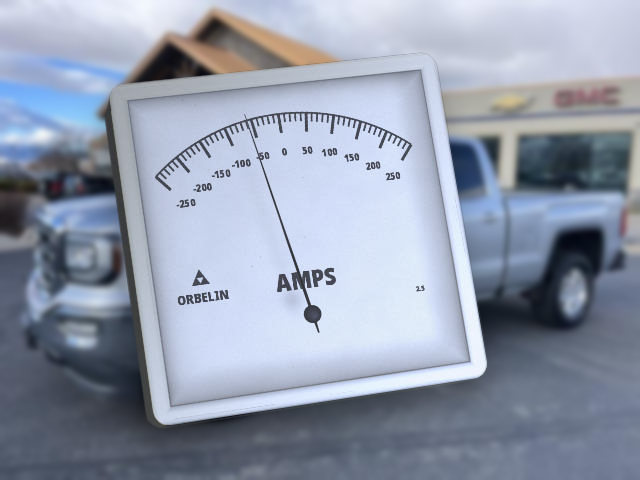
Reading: value=-60 unit=A
